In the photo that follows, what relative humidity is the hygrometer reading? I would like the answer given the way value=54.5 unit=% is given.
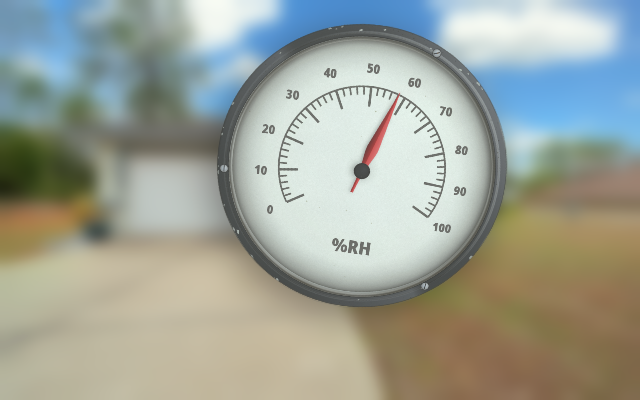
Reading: value=58 unit=%
